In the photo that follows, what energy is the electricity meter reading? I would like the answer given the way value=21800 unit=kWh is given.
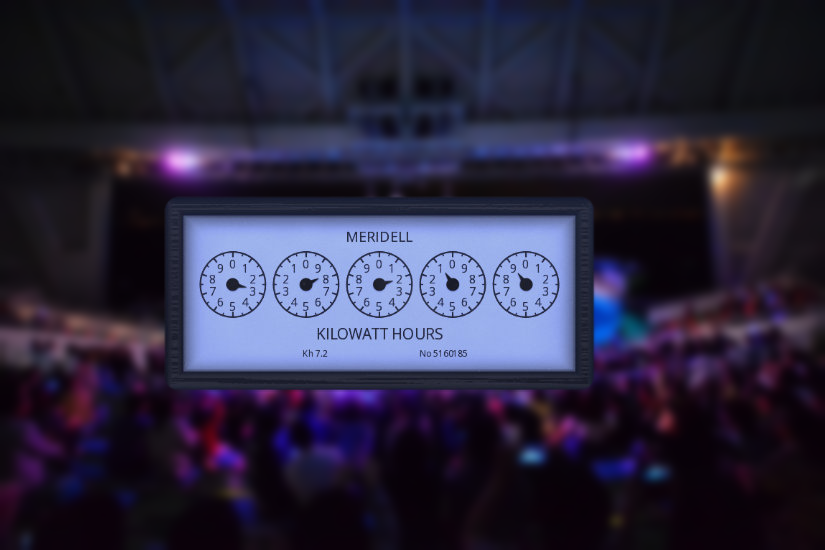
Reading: value=28209 unit=kWh
